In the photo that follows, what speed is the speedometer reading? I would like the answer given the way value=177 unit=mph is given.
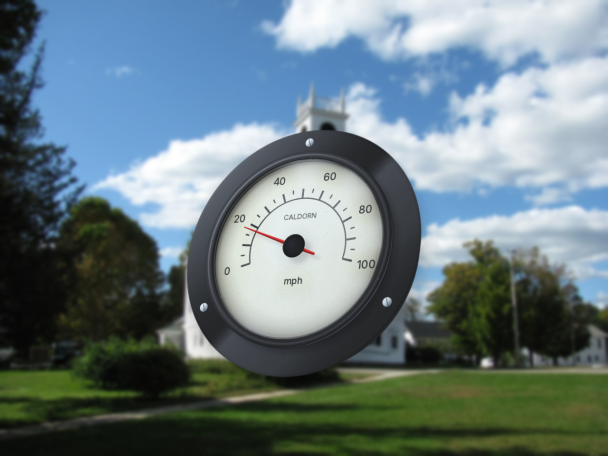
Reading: value=17.5 unit=mph
